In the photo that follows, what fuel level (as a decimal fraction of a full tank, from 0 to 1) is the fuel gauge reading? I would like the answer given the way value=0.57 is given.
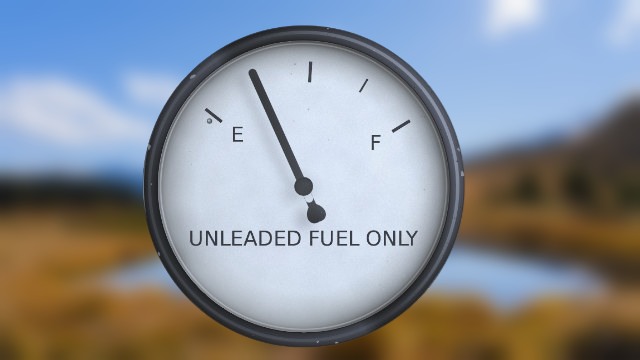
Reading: value=0.25
